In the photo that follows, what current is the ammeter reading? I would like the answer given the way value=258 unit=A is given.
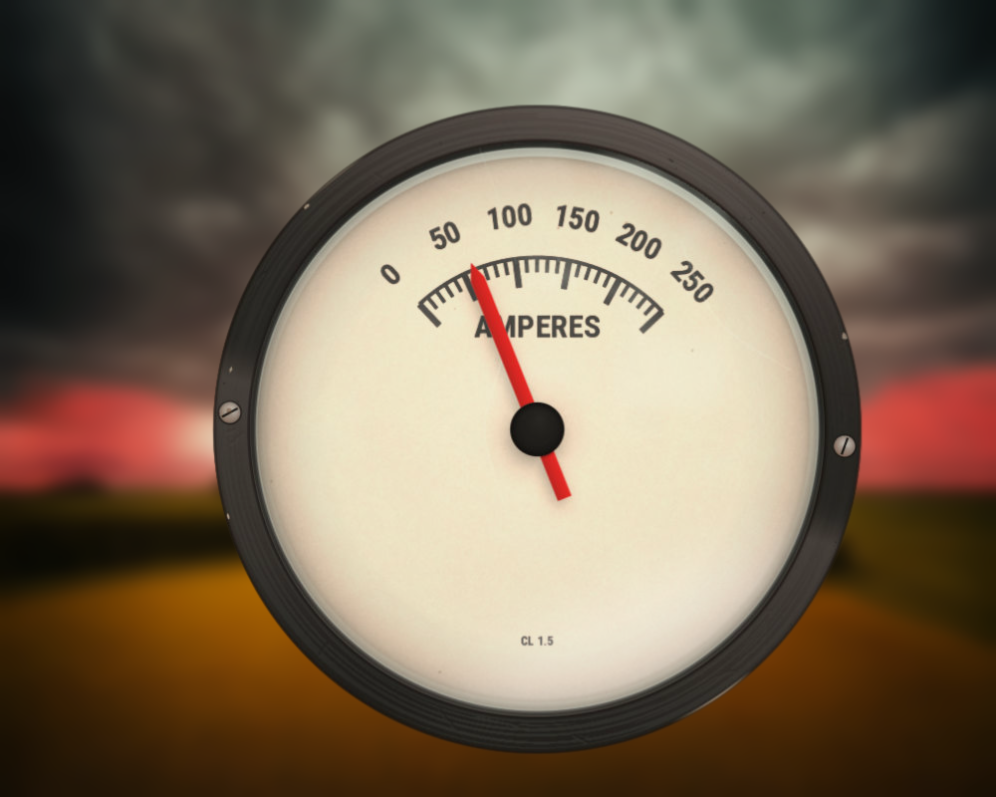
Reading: value=60 unit=A
